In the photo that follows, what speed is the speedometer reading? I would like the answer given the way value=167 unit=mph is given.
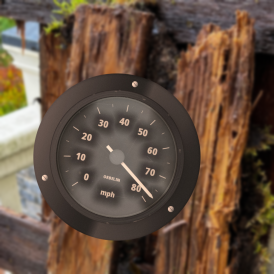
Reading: value=77.5 unit=mph
